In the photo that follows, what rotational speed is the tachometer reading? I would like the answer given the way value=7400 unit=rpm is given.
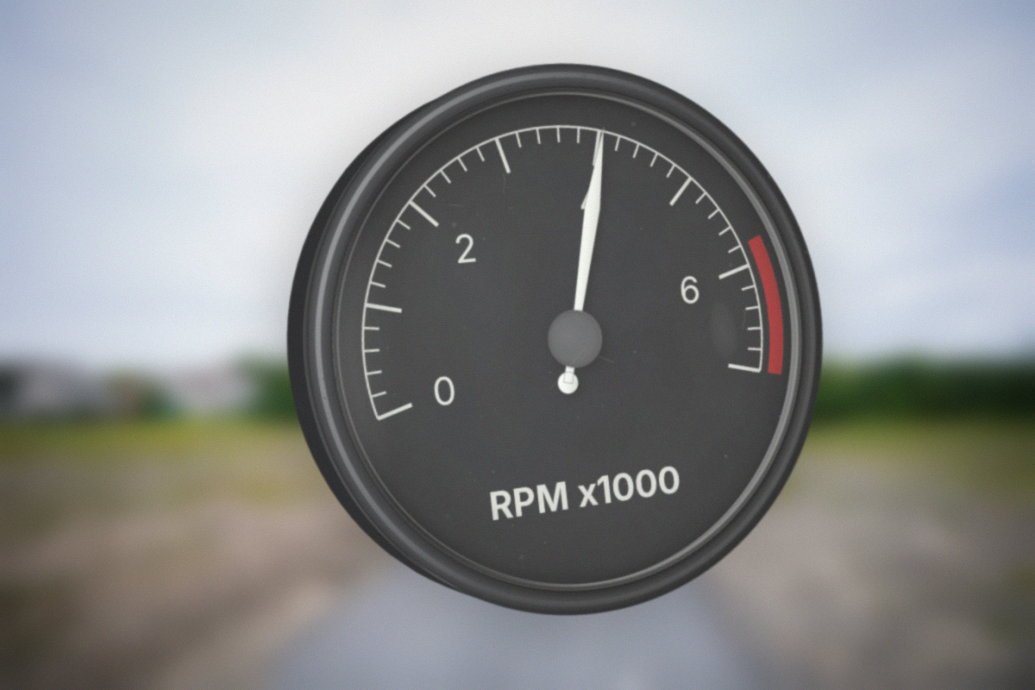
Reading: value=4000 unit=rpm
